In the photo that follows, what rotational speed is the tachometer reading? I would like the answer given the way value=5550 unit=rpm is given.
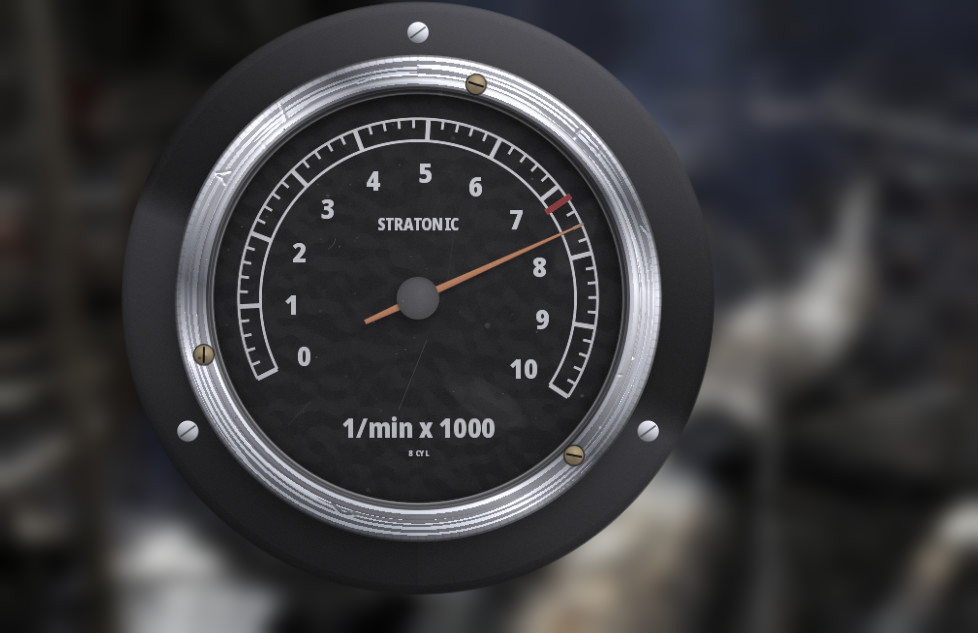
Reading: value=7600 unit=rpm
